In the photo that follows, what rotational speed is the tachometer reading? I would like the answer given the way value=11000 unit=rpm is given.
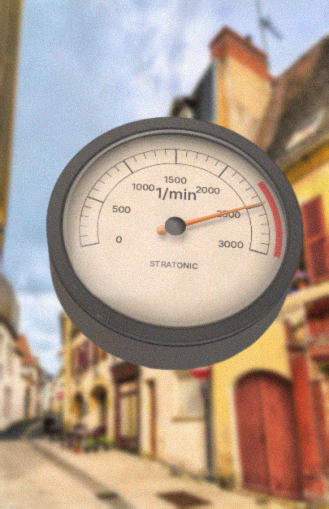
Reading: value=2500 unit=rpm
